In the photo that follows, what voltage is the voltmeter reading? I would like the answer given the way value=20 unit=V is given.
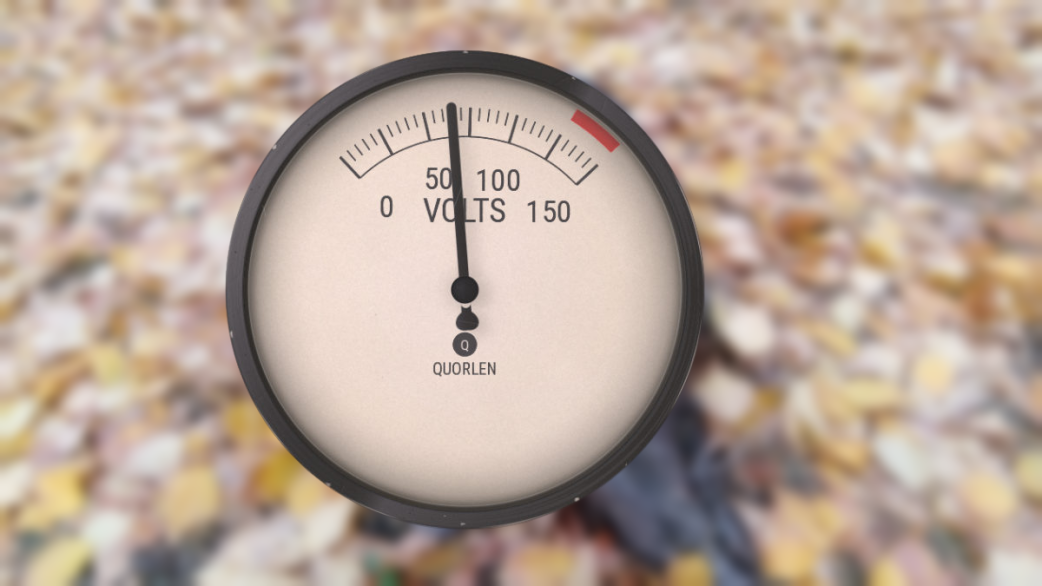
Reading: value=65 unit=V
